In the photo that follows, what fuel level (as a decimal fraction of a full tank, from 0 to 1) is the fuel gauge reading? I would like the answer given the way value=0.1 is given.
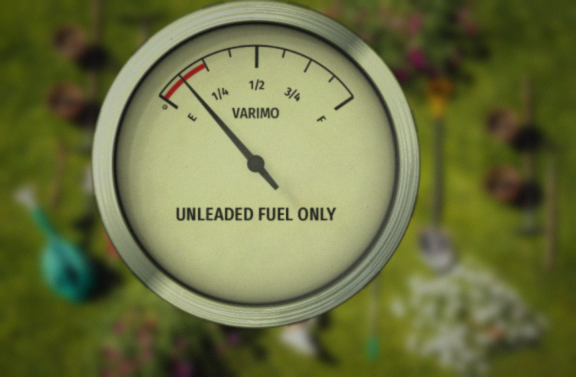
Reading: value=0.125
